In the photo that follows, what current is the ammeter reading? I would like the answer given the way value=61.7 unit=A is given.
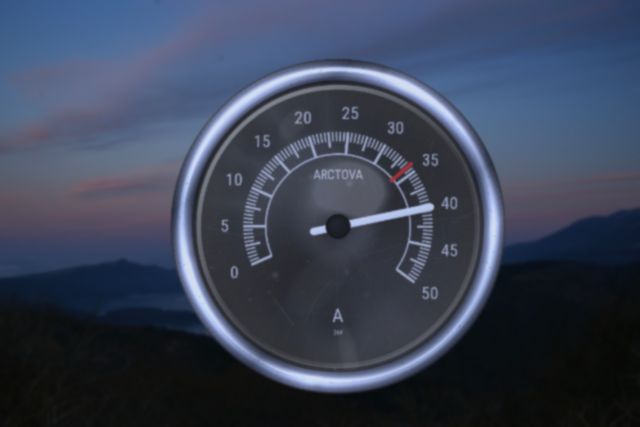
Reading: value=40 unit=A
